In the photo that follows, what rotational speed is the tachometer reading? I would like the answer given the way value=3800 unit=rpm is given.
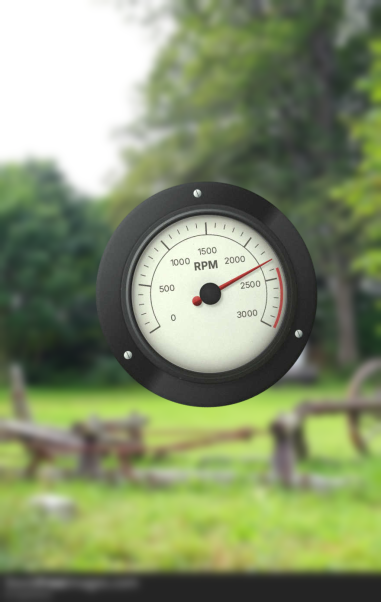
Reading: value=2300 unit=rpm
